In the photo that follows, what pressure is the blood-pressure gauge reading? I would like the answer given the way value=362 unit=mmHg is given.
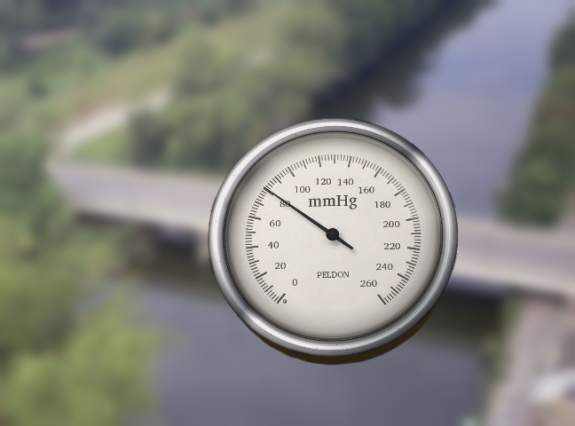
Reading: value=80 unit=mmHg
